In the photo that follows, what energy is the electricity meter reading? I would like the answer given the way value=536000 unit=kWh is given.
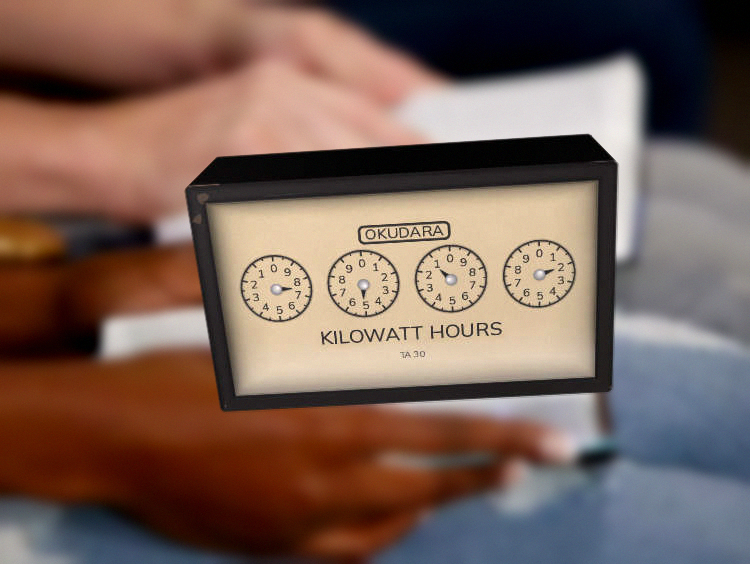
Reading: value=7512 unit=kWh
